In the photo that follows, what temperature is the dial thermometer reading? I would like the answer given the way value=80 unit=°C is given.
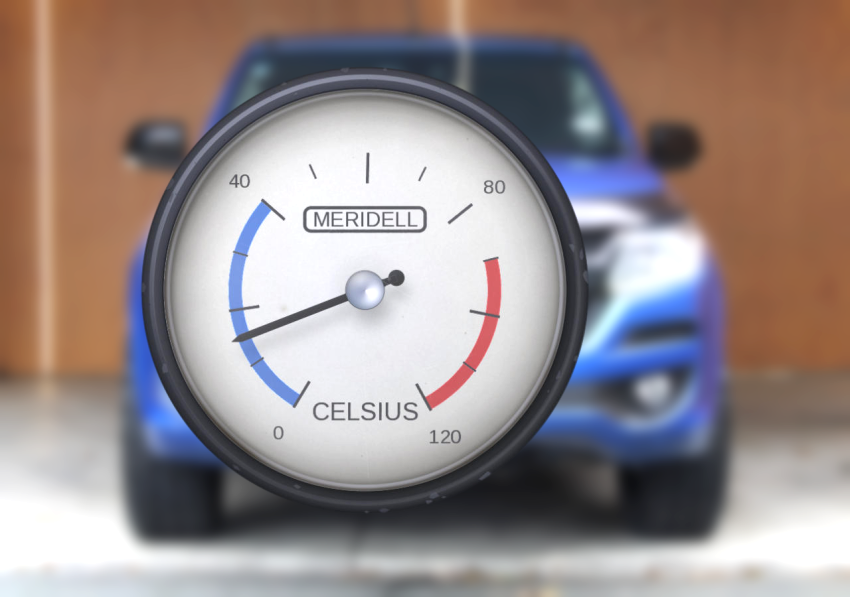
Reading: value=15 unit=°C
